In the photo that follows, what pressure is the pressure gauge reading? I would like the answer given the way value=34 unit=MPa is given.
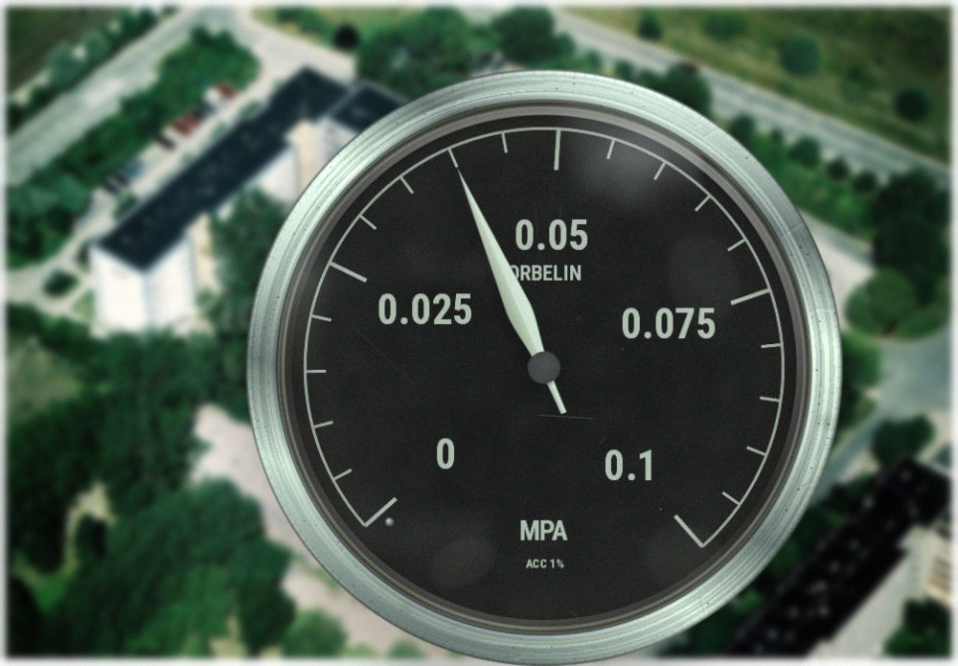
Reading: value=0.04 unit=MPa
